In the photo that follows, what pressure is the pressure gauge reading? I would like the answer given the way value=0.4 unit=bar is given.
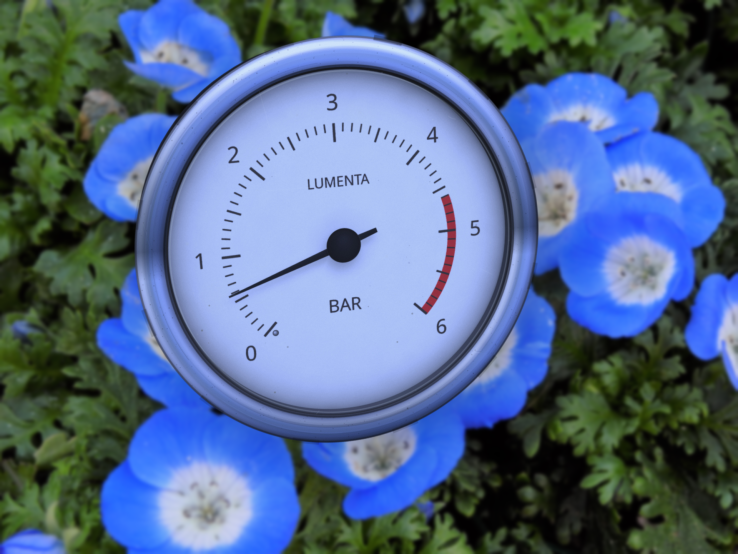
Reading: value=0.6 unit=bar
